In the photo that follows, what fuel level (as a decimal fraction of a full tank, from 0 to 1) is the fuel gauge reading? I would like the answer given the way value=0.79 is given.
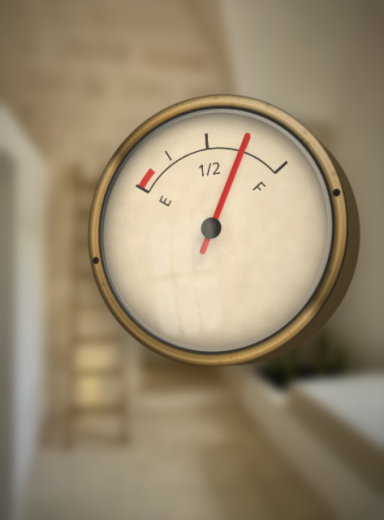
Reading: value=0.75
